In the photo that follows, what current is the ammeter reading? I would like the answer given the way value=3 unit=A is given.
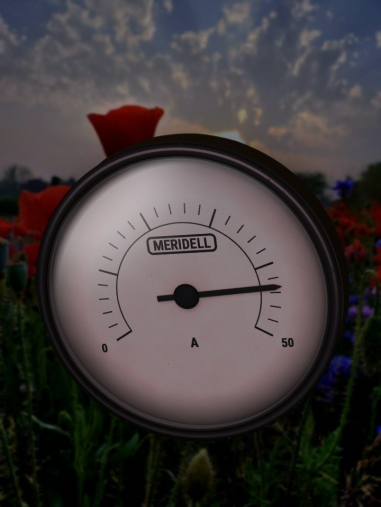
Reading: value=43 unit=A
